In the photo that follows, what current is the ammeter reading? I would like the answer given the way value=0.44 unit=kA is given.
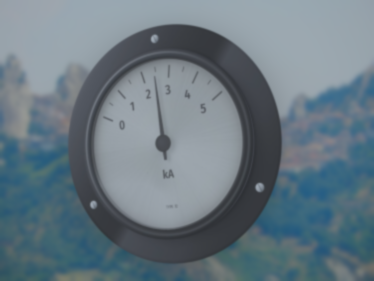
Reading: value=2.5 unit=kA
